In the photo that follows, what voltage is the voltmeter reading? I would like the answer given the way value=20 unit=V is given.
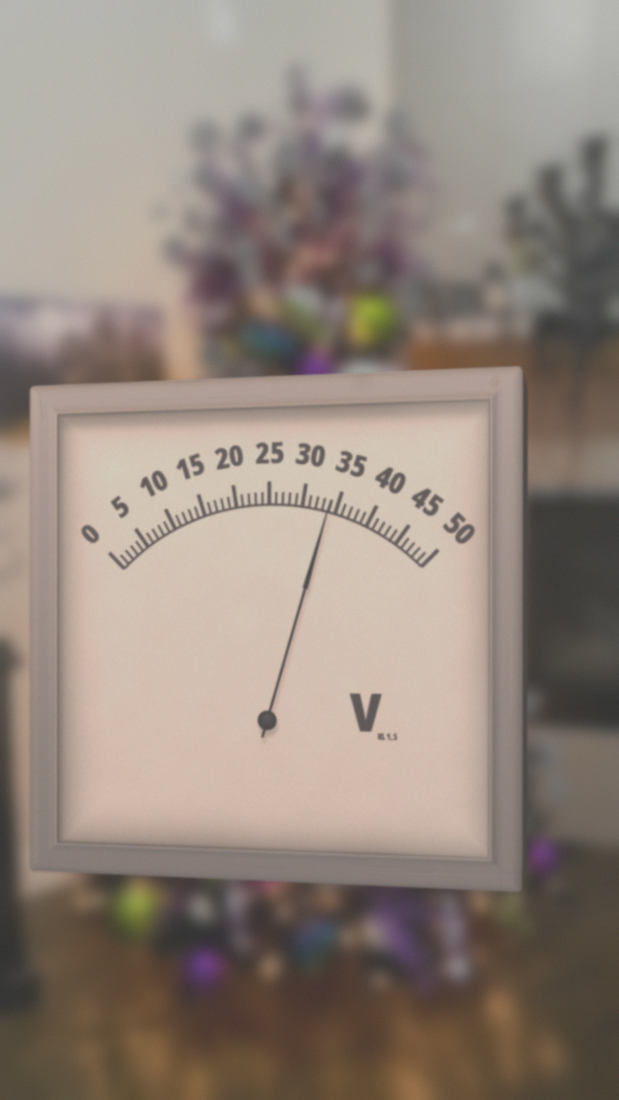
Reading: value=34 unit=V
